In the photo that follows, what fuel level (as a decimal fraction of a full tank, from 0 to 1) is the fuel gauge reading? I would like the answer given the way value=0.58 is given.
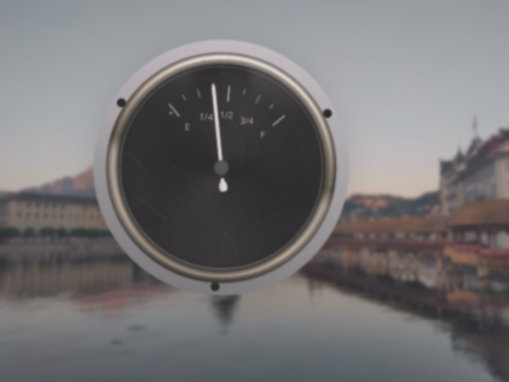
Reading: value=0.375
